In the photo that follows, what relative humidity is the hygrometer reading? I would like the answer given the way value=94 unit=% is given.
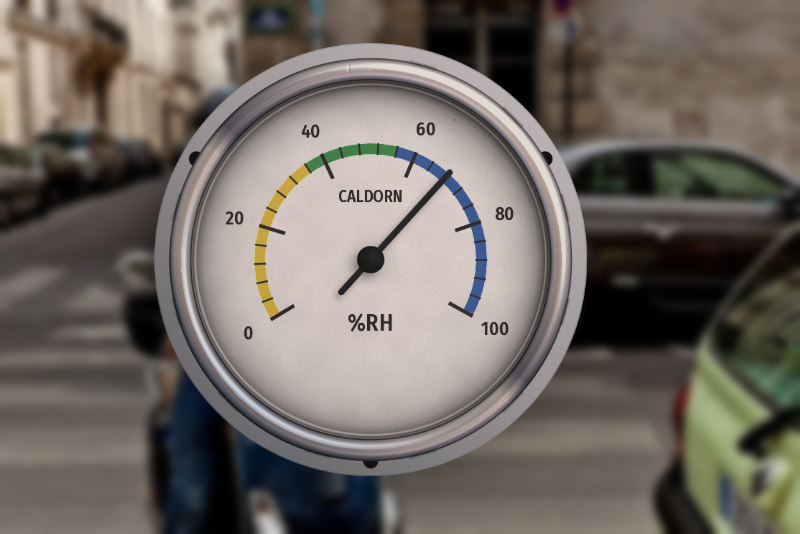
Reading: value=68 unit=%
